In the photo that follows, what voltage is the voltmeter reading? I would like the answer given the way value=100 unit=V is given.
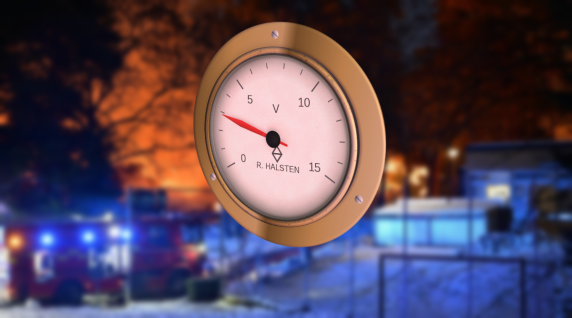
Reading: value=3 unit=V
